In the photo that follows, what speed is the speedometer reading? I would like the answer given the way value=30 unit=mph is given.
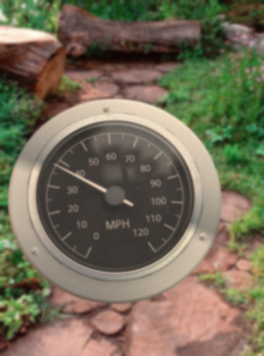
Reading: value=37.5 unit=mph
